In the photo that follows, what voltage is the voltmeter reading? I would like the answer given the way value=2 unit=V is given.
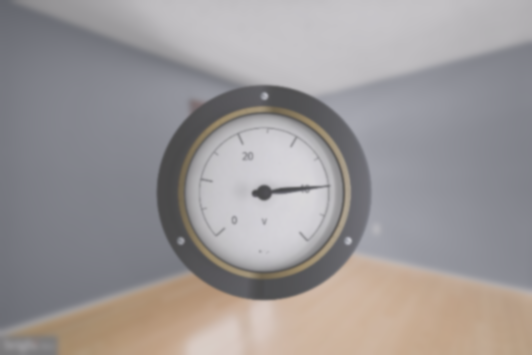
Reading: value=40 unit=V
